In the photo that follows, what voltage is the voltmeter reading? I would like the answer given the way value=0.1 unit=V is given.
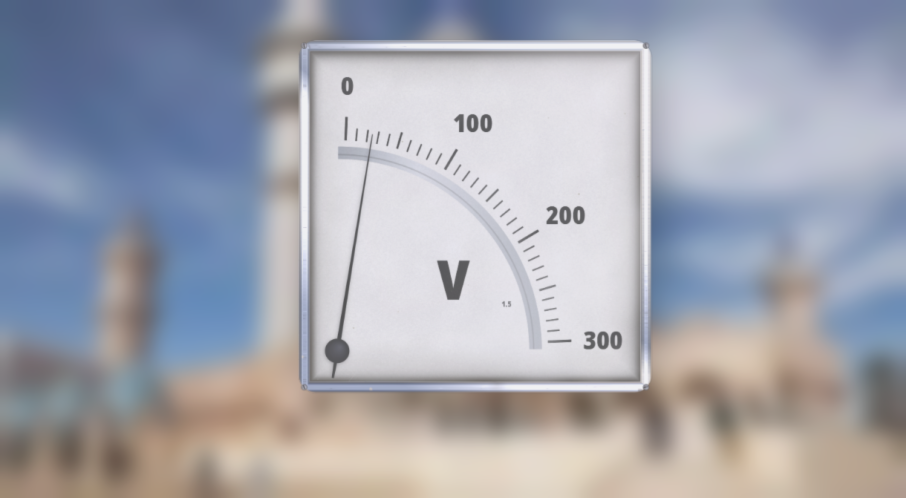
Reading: value=25 unit=V
